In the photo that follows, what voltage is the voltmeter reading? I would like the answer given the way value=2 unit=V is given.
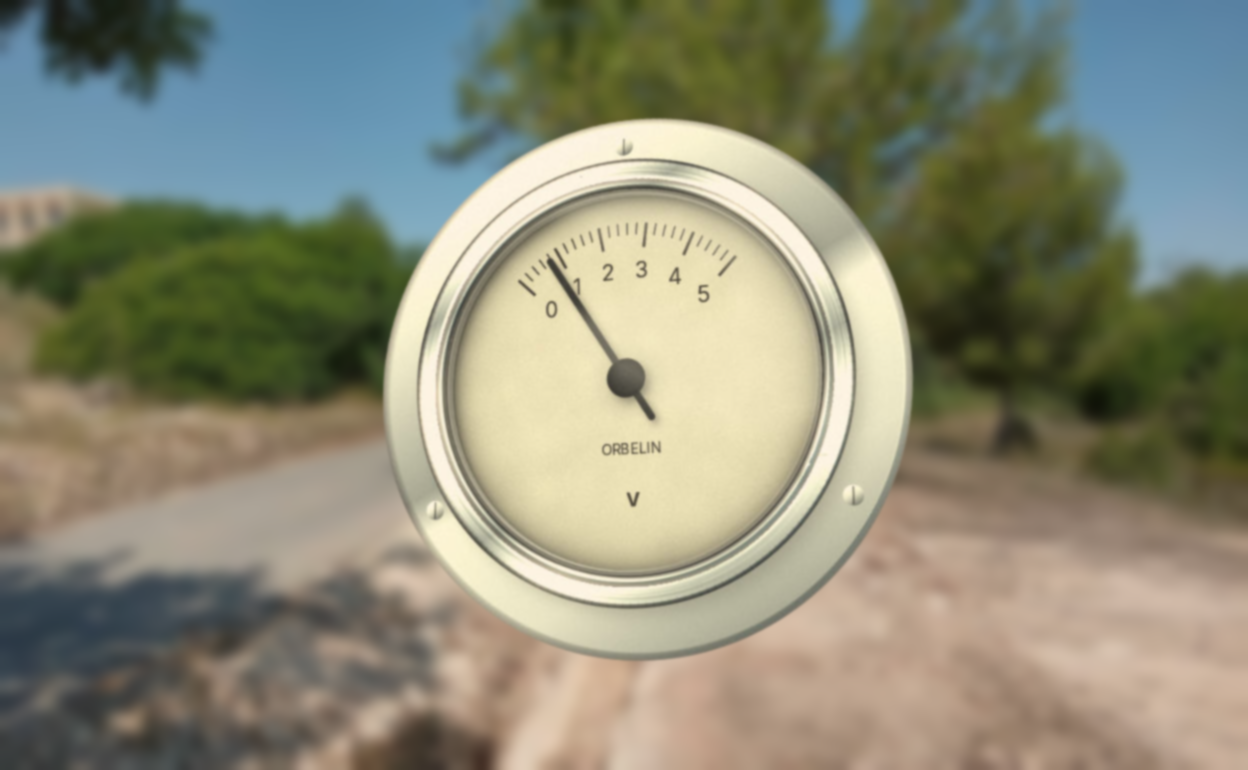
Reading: value=0.8 unit=V
